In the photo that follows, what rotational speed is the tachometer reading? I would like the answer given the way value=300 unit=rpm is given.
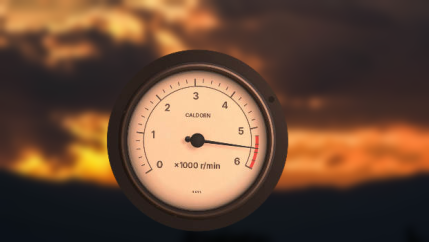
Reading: value=5500 unit=rpm
